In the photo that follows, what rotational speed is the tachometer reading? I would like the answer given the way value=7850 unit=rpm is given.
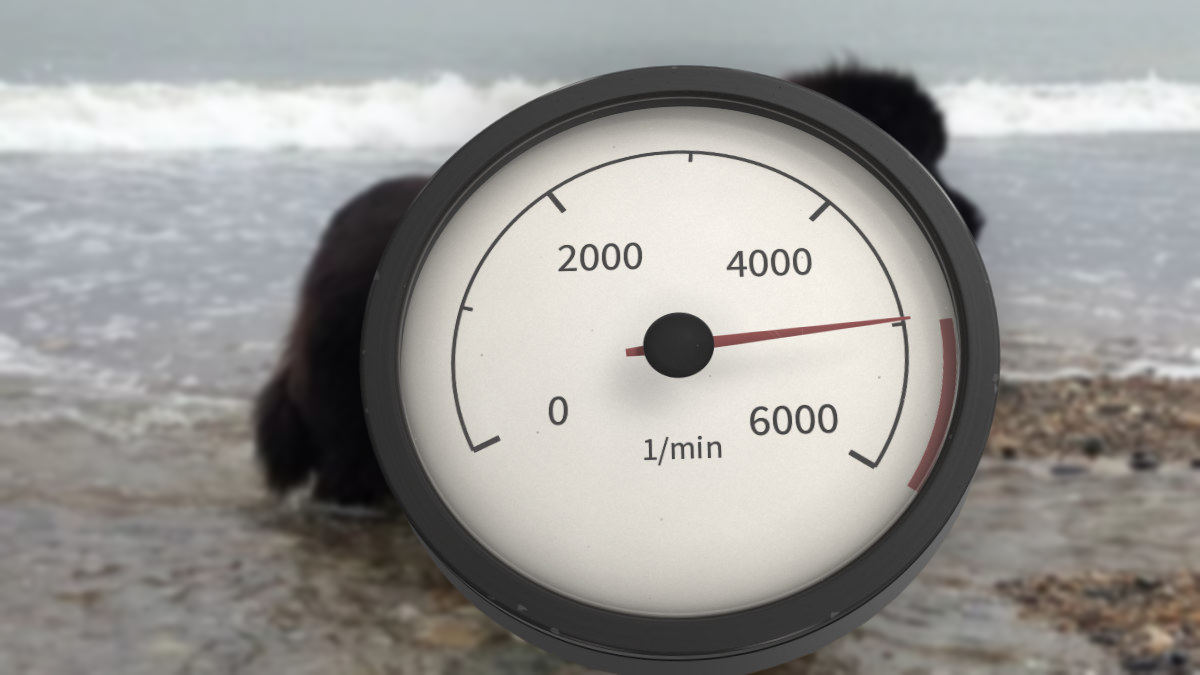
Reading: value=5000 unit=rpm
